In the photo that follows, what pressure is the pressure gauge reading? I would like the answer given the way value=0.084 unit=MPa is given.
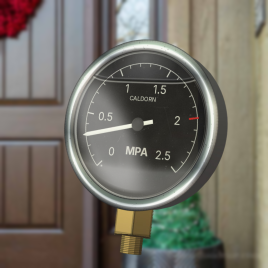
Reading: value=0.3 unit=MPa
